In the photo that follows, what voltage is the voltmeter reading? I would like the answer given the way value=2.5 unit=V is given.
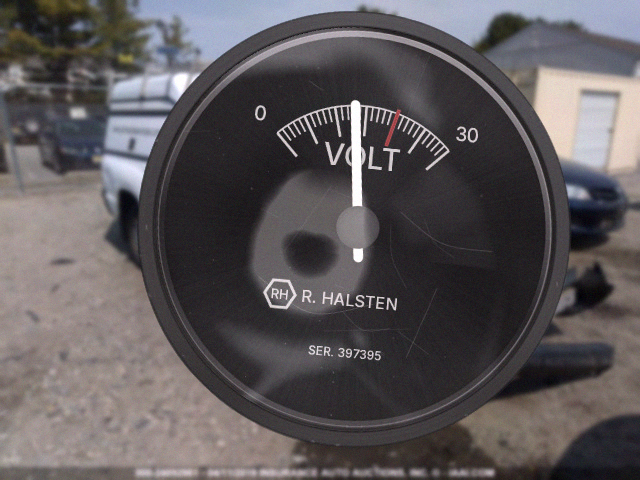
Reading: value=13 unit=V
